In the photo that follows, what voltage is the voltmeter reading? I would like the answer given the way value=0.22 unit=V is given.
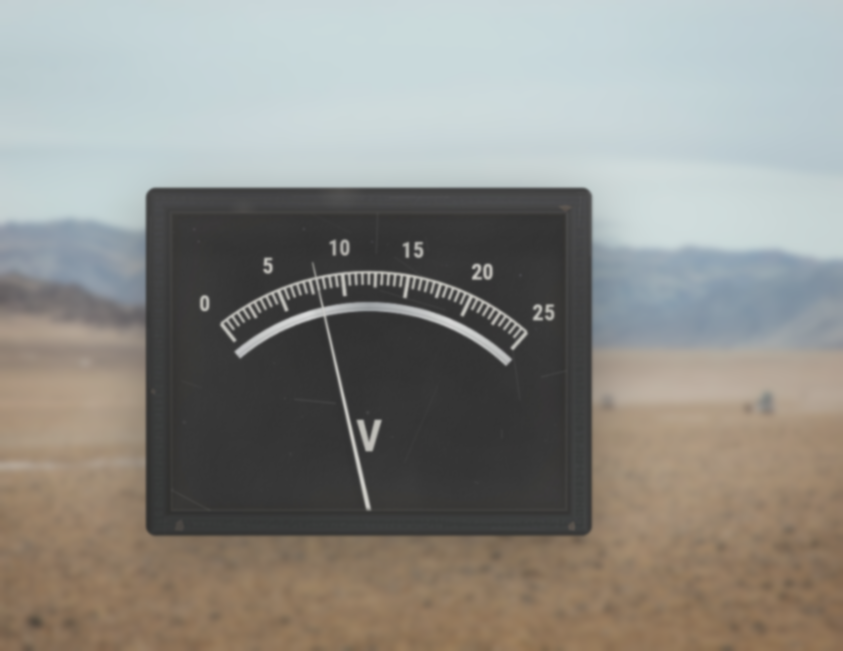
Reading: value=8 unit=V
